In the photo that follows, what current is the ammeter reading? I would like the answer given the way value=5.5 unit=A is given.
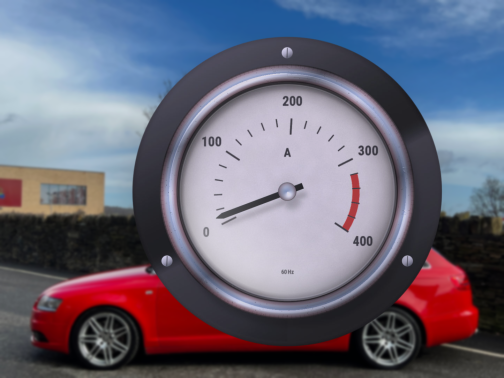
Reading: value=10 unit=A
